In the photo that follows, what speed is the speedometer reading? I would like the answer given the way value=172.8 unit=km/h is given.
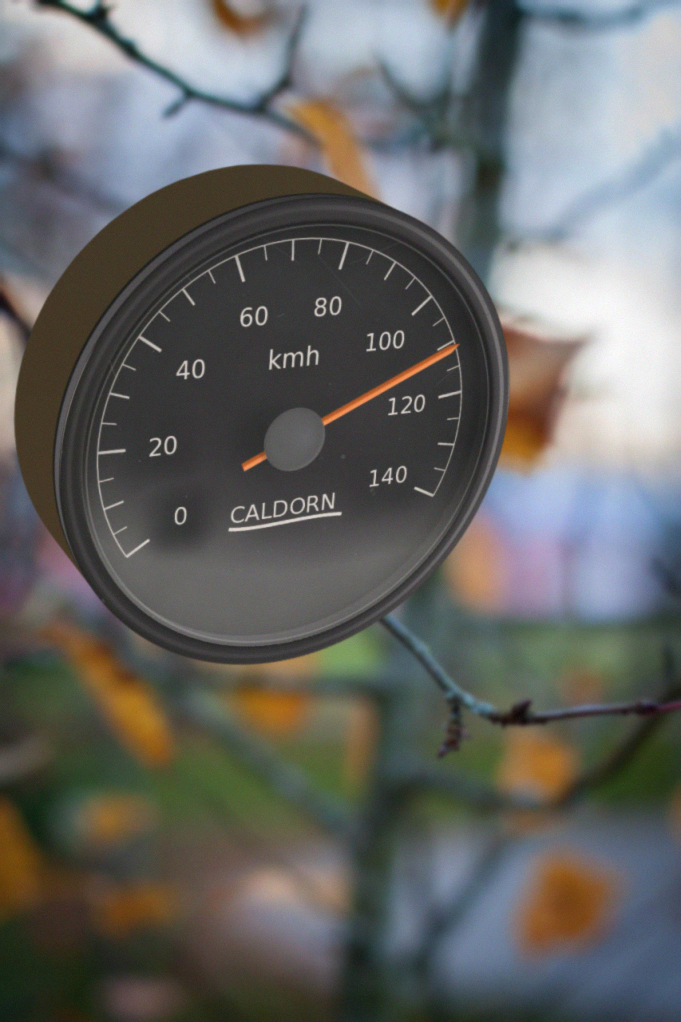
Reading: value=110 unit=km/h
